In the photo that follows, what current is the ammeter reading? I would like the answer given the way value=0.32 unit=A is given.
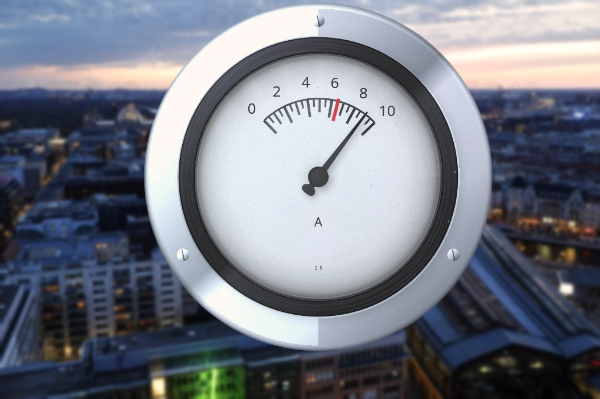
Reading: value=9 unit=A
